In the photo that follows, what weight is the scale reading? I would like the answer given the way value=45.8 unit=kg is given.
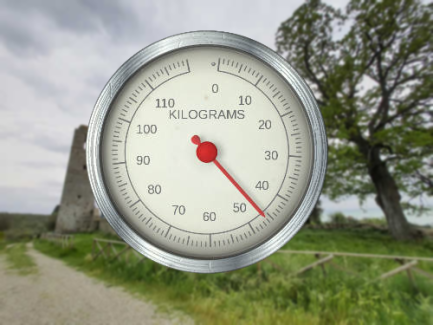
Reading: value=46 unit=kg
